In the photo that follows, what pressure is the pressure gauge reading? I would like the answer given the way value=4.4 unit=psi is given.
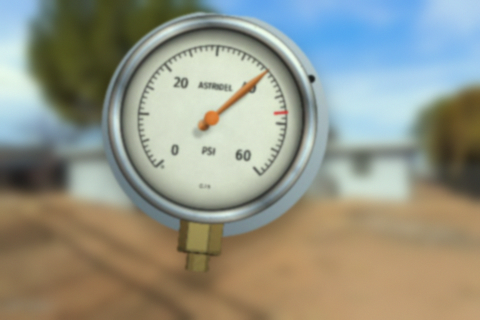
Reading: value=40 unit=psi
